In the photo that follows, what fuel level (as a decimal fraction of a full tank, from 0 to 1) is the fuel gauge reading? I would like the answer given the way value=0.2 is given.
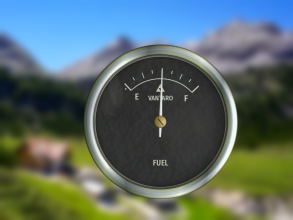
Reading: value=0.5
